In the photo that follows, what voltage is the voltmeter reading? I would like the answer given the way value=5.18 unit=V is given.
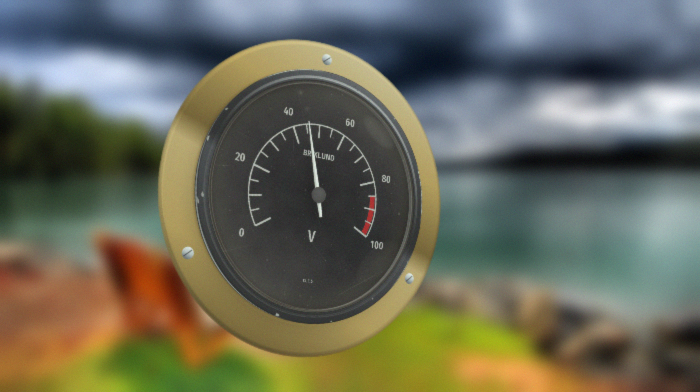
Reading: value=45 unit=V
